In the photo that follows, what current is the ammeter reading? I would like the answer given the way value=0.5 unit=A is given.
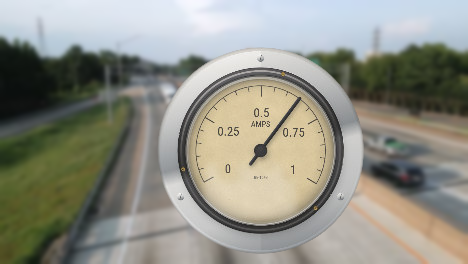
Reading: value=0.65 unit=A
